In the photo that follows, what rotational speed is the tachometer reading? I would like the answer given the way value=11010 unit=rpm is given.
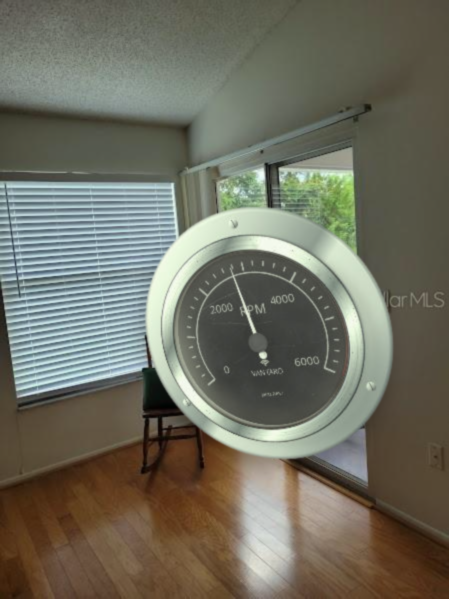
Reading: value=2800 unit=rpm
